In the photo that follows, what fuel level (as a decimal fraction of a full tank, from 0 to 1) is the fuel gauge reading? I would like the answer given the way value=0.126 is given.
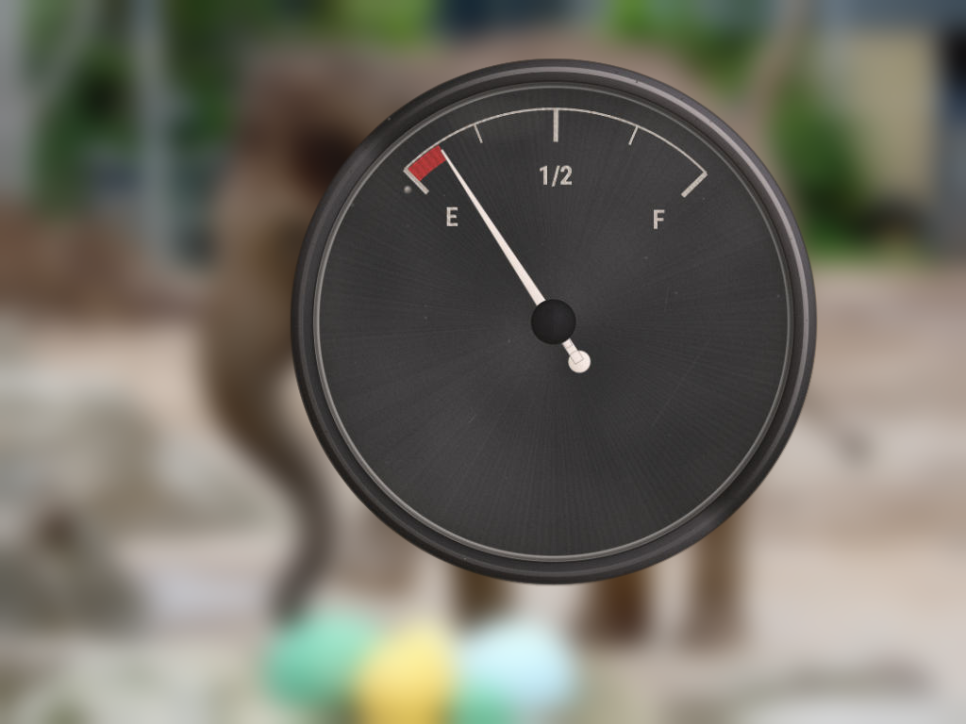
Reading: value=0.125
